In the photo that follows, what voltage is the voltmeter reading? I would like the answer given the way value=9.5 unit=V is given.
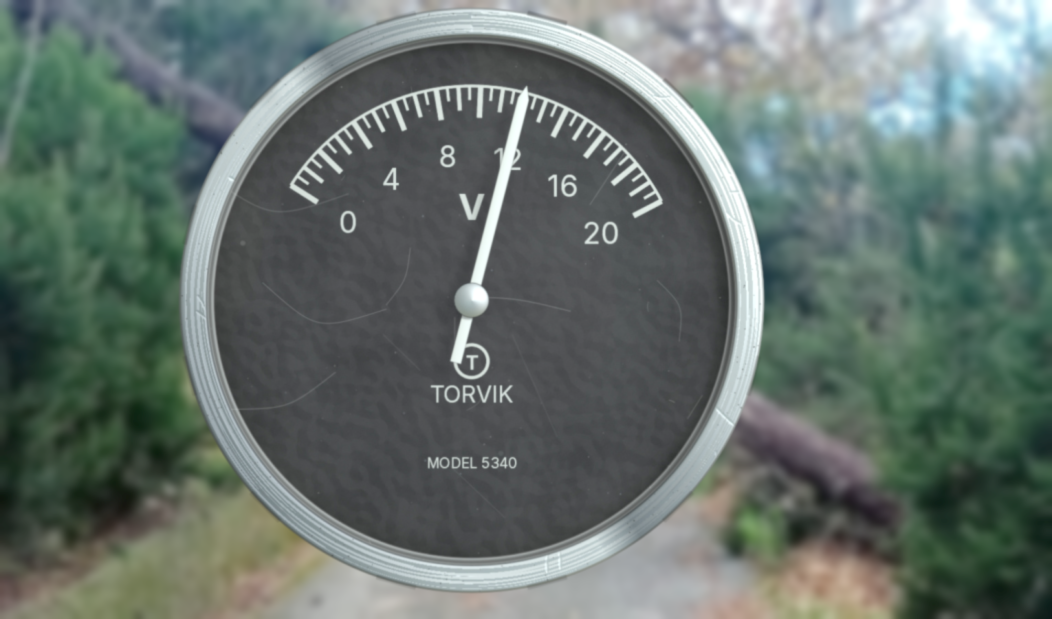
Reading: value=12 unit=V
